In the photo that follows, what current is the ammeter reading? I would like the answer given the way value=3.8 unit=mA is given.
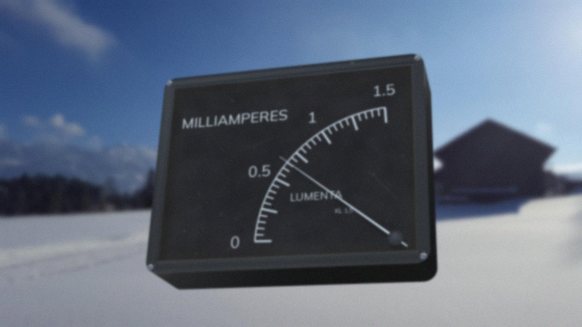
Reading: value=0.65 unit=mA
